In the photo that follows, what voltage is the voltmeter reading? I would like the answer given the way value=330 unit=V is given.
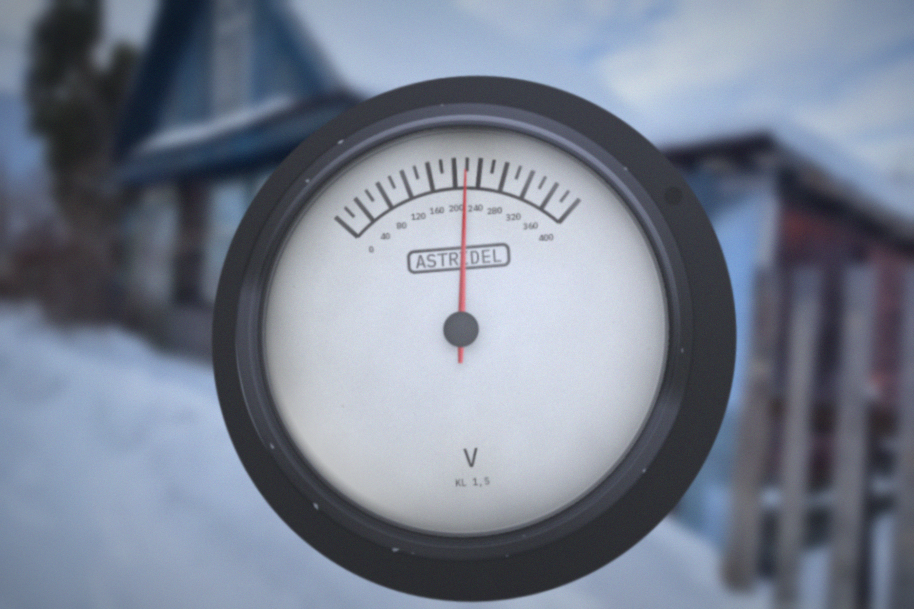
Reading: value=220 unit=V
